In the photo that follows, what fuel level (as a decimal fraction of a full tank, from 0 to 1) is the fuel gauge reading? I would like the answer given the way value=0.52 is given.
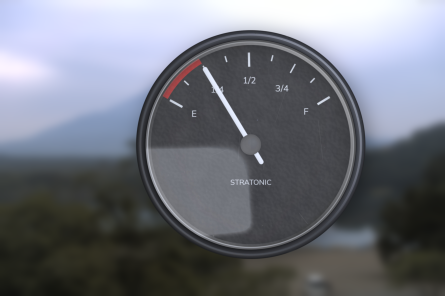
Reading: value=0.25
